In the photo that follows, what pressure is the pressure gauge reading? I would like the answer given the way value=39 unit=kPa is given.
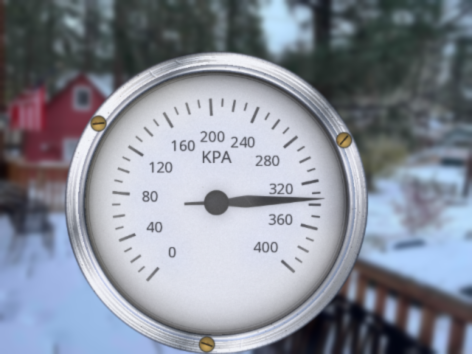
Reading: value=335 unit=kPa
